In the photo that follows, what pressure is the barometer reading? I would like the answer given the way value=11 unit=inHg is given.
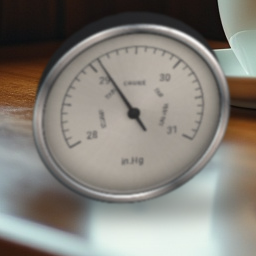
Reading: value=29.1 unit=inHg
